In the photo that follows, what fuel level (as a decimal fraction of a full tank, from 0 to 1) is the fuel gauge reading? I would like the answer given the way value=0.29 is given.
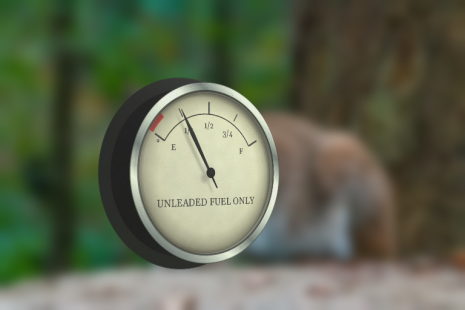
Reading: value=0.25
